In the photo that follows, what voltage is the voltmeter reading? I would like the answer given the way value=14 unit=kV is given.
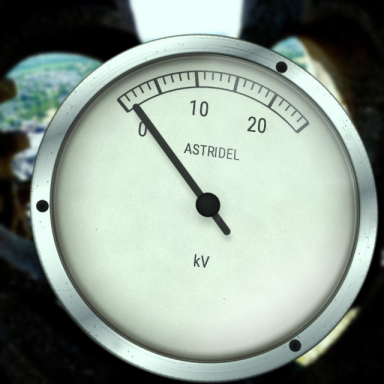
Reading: value=1 unit=kV
